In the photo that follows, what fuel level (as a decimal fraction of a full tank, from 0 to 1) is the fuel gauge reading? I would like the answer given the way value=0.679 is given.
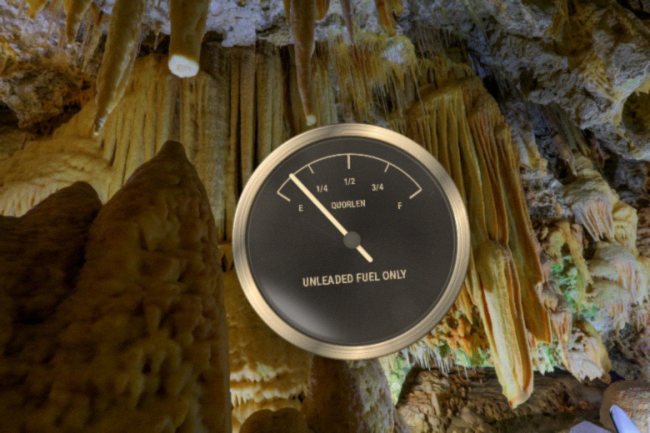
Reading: value=0.125
